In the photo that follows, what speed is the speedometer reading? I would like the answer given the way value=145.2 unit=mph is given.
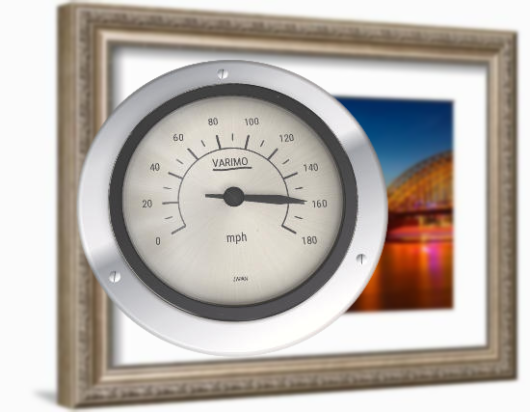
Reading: value=160 unit=mph
